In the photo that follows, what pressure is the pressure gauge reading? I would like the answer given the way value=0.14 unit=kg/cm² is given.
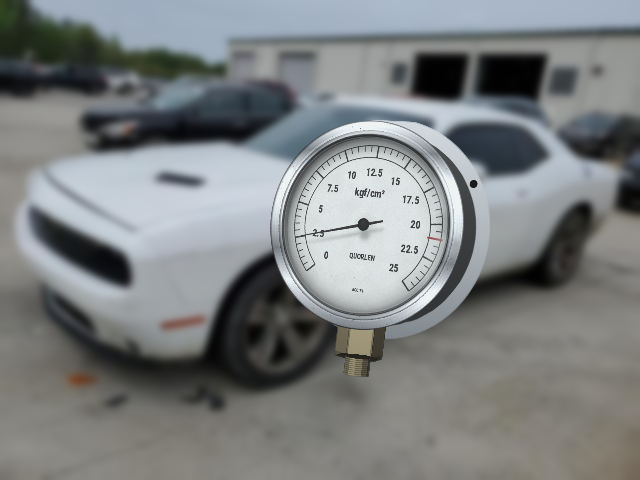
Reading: value=2.5 unit=kg/cm²
